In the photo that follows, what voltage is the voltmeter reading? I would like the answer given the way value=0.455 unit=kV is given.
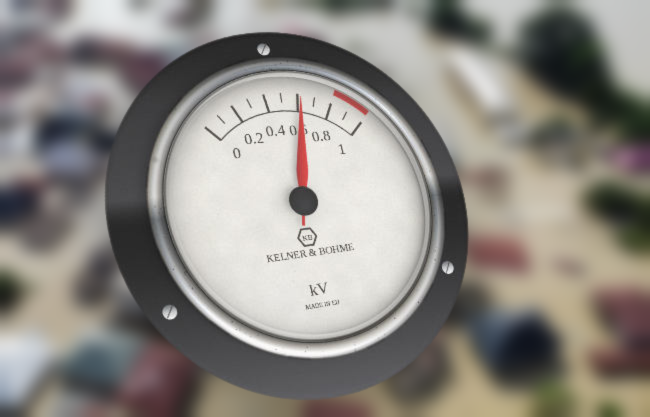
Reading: value=0.6 unit=kV
